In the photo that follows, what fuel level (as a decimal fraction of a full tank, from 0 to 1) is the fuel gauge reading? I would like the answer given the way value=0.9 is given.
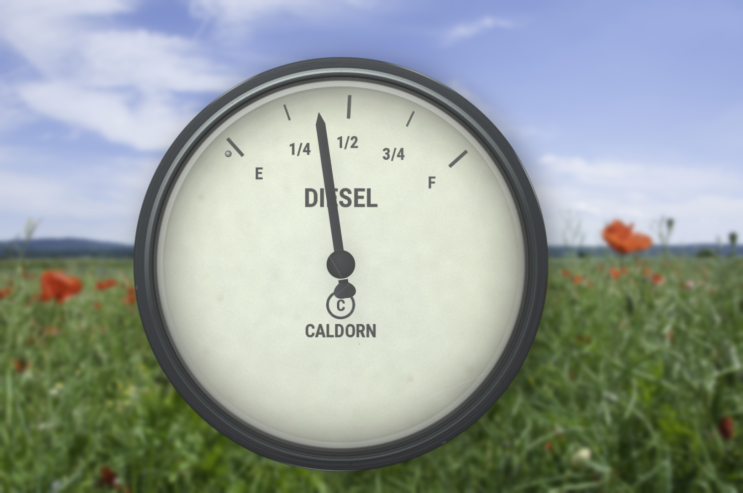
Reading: value=0.375
